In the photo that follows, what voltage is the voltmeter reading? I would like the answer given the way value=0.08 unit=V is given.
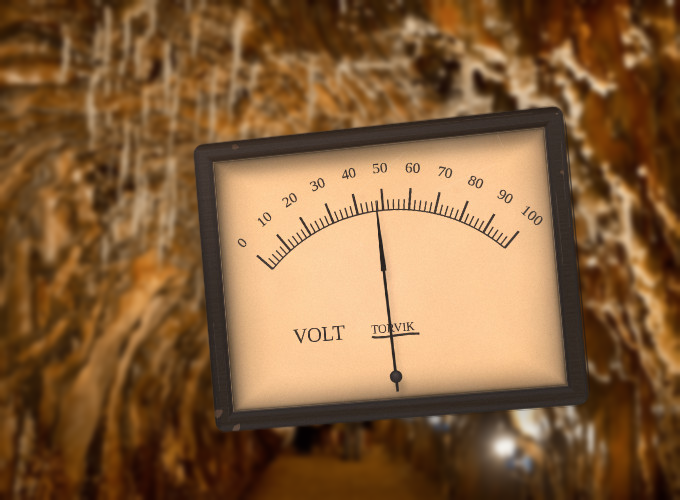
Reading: value=48 unit=V
